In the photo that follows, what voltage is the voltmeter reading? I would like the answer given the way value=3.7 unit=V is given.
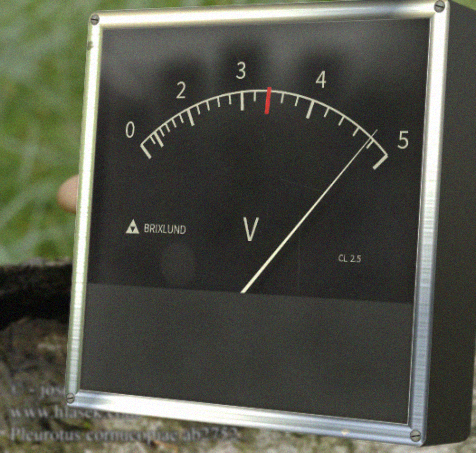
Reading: value=4.8 unit=V
